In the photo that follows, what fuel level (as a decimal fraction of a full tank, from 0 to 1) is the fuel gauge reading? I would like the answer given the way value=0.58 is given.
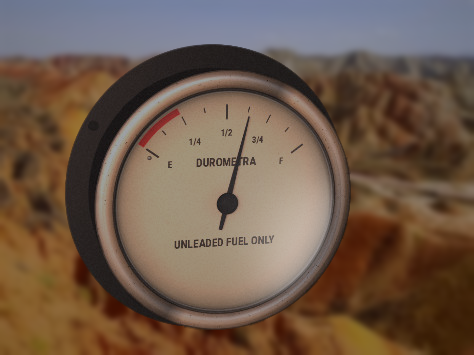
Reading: value=0.625
